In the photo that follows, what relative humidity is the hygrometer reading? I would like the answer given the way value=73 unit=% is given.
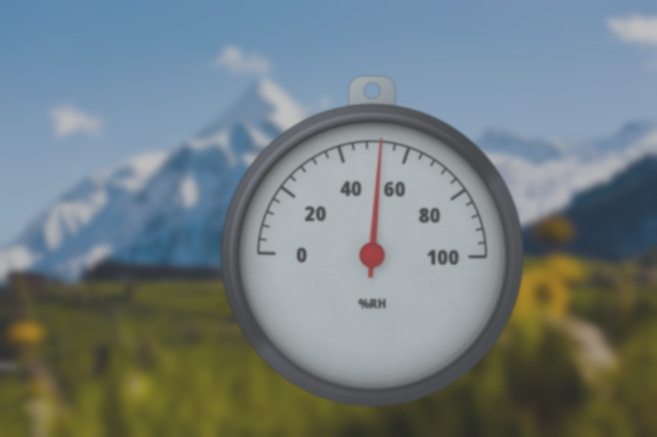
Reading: value=52 unit=%
